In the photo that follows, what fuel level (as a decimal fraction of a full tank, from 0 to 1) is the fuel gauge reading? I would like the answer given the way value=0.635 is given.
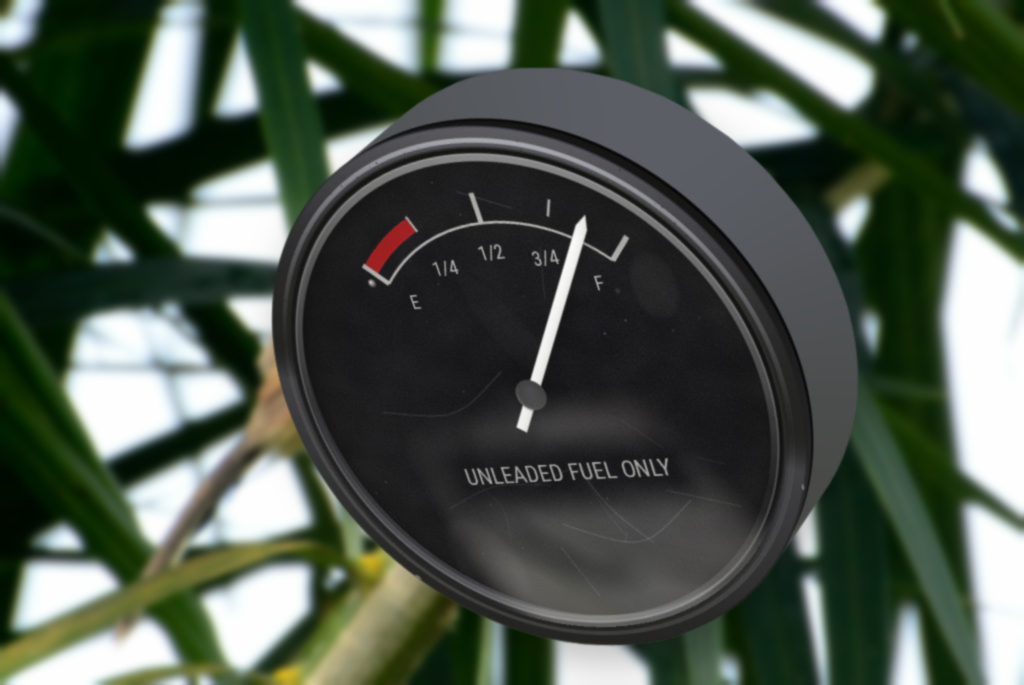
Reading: value=0.875
